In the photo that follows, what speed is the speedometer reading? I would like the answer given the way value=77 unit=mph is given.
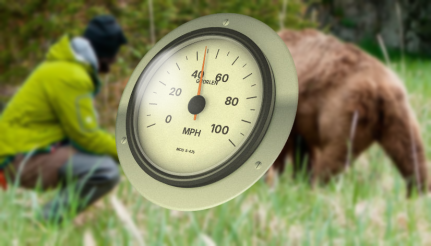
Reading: value=45 unit=mph
